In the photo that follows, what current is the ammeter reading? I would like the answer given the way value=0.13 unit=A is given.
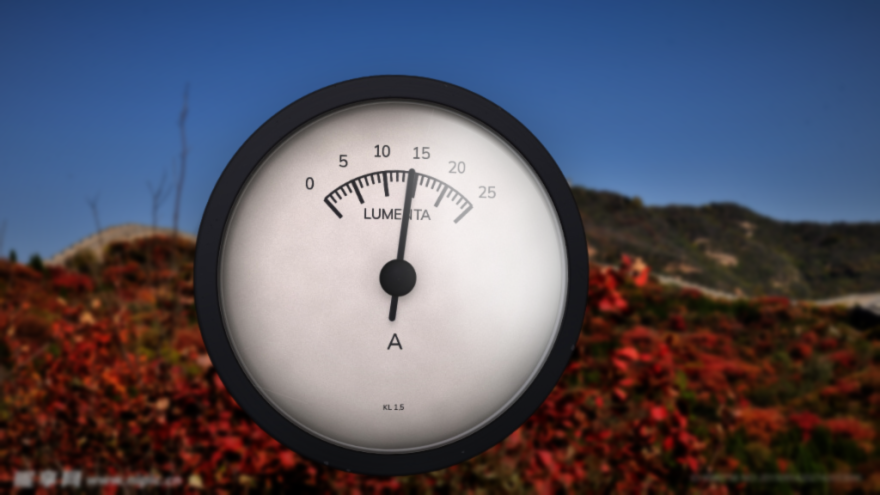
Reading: value=14 unit=A
